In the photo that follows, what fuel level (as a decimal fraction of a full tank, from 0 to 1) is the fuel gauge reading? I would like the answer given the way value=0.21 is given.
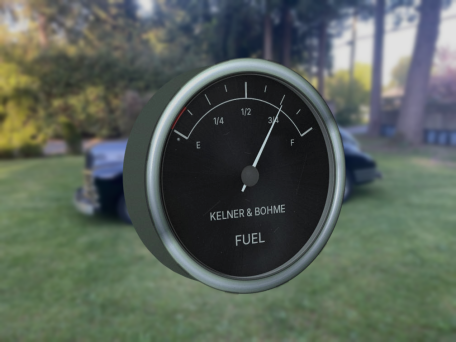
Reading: value=0.75
